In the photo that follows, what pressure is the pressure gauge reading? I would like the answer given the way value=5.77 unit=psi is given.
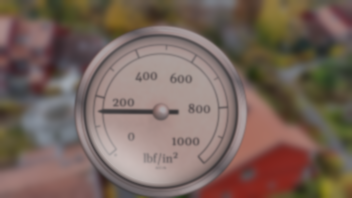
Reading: value=150 unit=psi
